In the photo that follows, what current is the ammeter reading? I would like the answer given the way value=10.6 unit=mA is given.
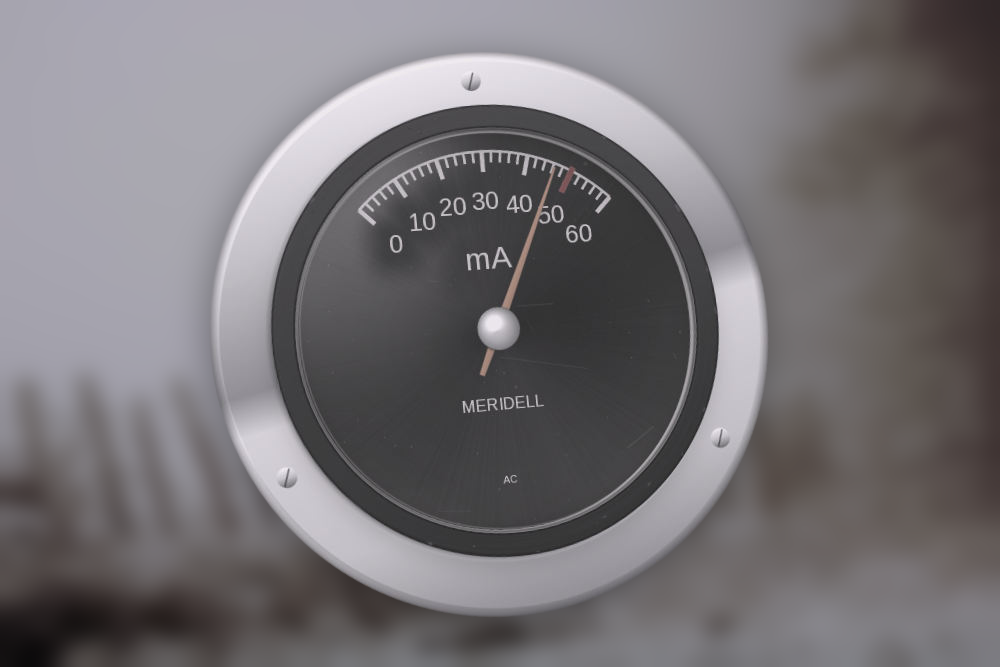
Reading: value=46 unit=mA
